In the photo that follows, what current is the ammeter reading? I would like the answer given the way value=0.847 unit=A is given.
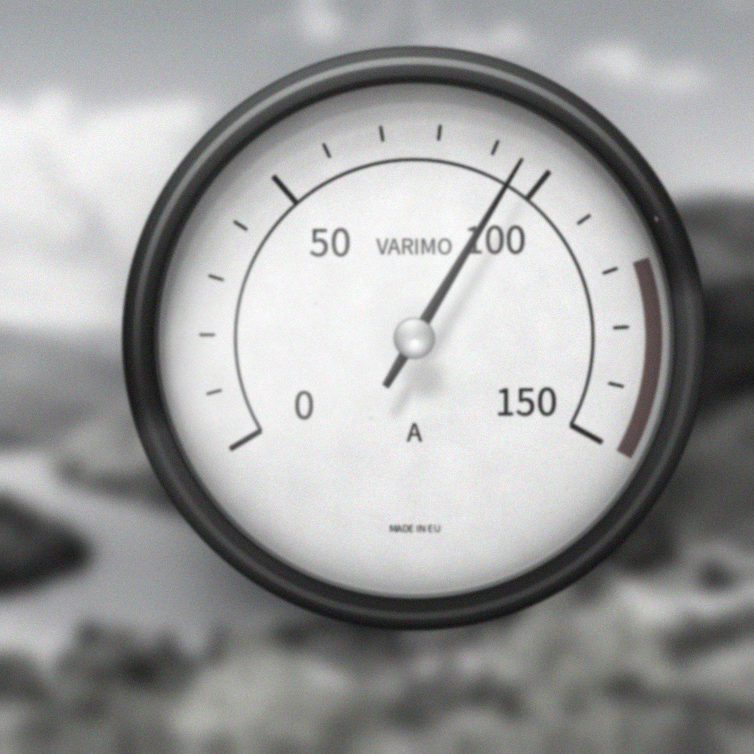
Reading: value=95 unit=A
